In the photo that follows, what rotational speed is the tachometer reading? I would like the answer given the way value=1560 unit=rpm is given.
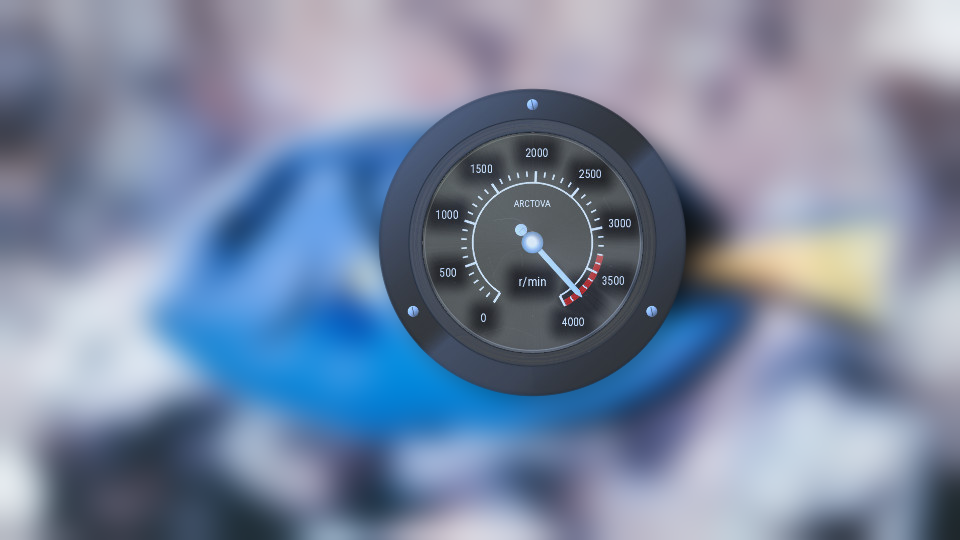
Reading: value=3800 unit=rpm
